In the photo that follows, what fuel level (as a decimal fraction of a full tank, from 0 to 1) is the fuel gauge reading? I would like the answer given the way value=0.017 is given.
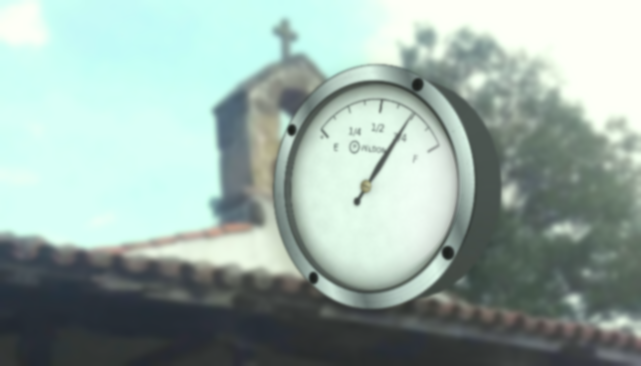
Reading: value=0.75
